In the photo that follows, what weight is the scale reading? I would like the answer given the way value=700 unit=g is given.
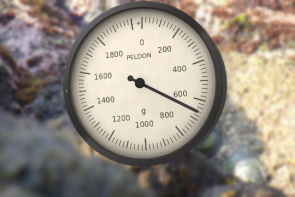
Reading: value=660 unit=g
